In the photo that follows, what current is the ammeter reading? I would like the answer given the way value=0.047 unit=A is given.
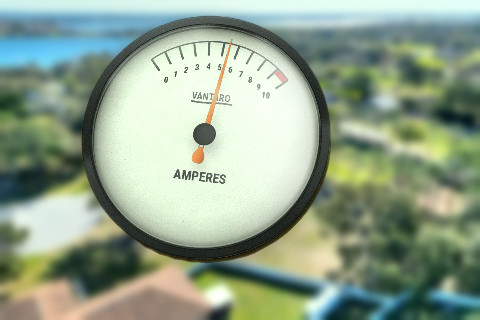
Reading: value=5.5 unit=A
